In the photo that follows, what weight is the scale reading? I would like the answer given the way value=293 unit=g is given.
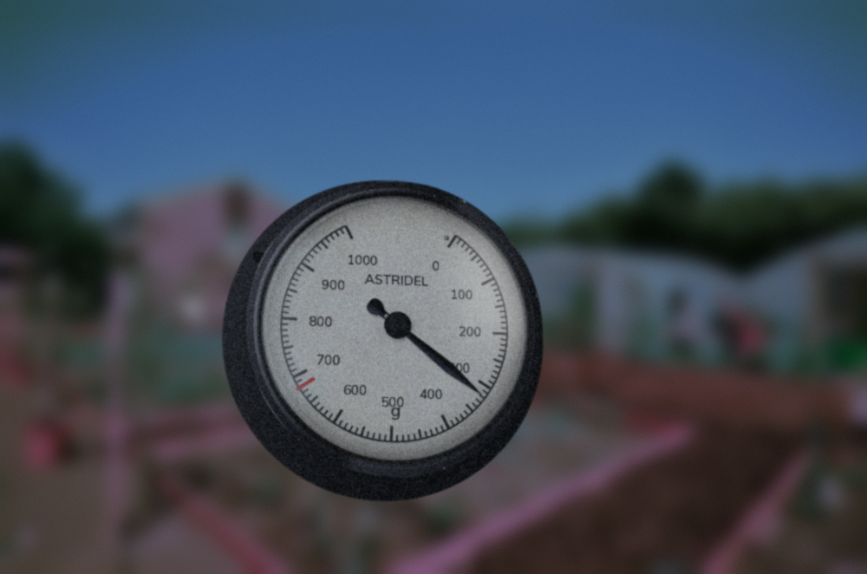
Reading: value=320 unit=g
